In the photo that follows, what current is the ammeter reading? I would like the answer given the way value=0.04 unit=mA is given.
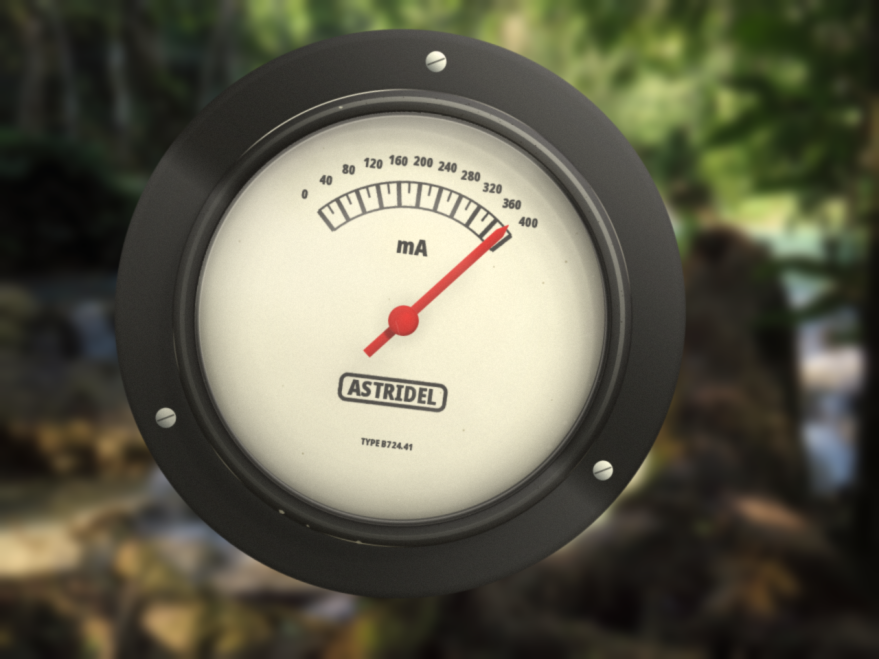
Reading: value=380 unit=mA
